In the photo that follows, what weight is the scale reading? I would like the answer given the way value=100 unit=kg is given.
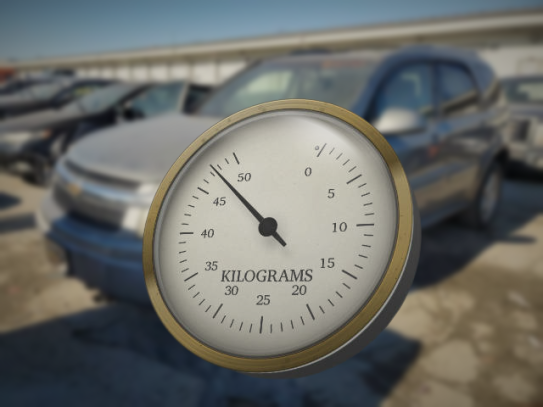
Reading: value=47.5 unit=kg
